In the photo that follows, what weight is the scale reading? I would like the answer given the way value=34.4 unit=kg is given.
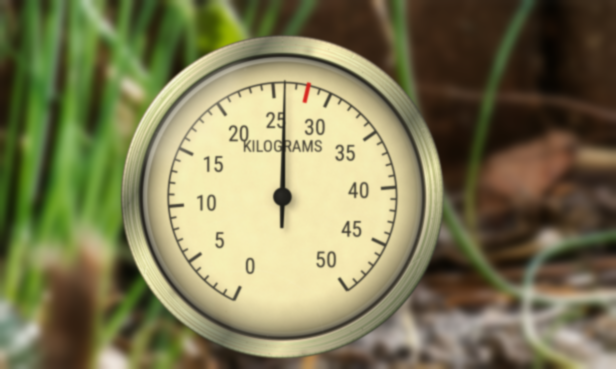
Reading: value=26 unit=kg
